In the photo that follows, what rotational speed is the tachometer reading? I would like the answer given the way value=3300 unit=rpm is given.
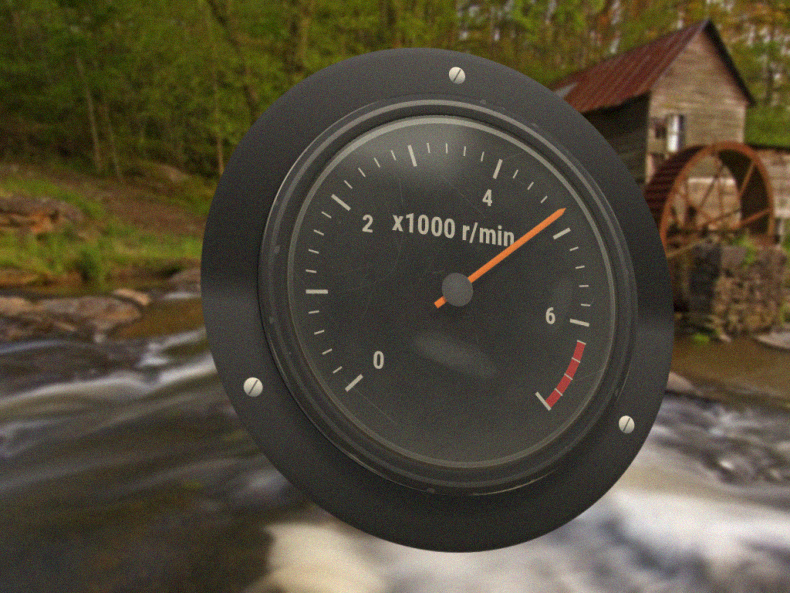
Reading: value=4800 unit=rpm
